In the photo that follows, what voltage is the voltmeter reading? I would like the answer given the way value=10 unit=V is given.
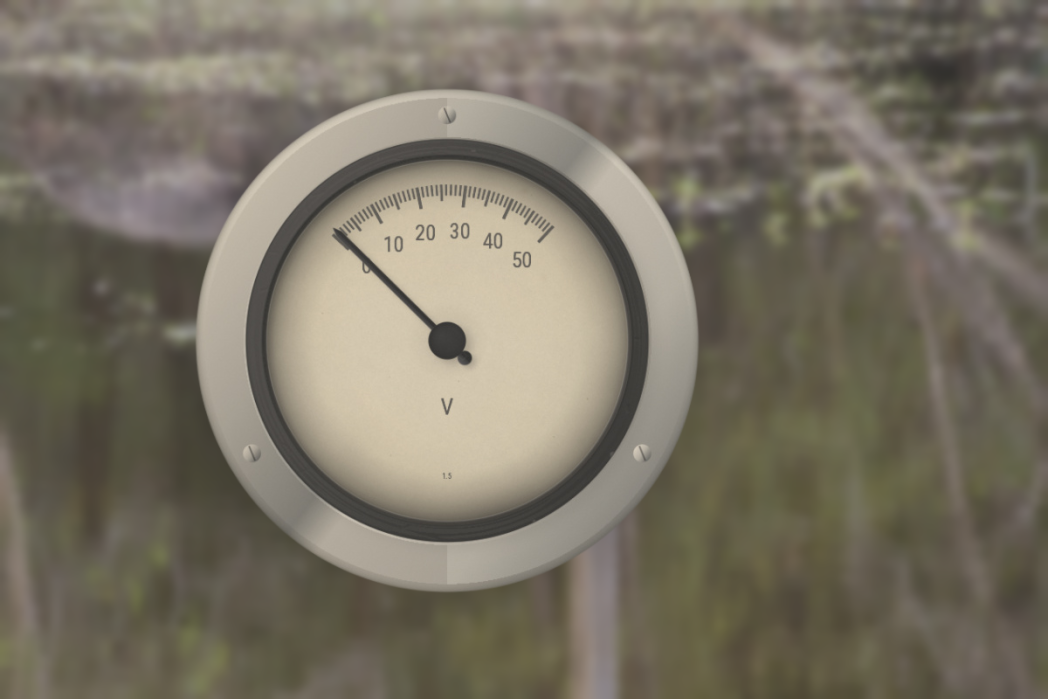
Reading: value=1 unit=V
